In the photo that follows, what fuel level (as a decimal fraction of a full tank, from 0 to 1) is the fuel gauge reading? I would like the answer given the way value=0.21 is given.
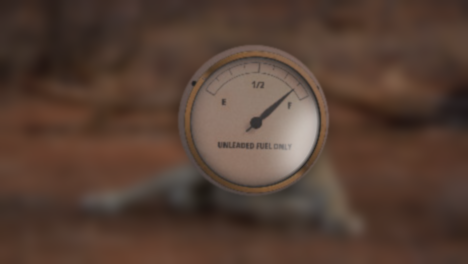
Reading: value=0.875
